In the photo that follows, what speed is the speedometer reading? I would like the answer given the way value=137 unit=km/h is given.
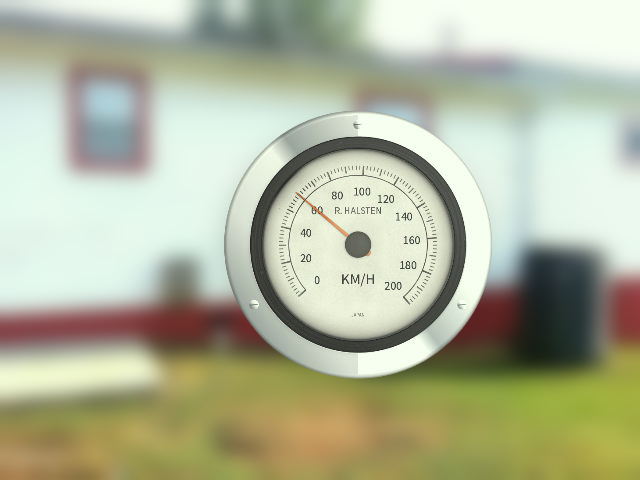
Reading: value=60 unit=km/h
